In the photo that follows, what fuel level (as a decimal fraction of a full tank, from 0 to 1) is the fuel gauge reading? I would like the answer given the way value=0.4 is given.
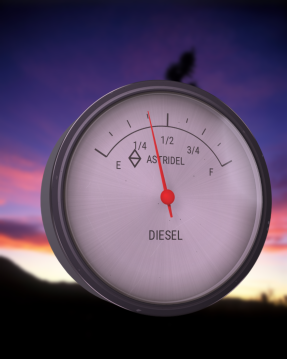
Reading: value=0.375
